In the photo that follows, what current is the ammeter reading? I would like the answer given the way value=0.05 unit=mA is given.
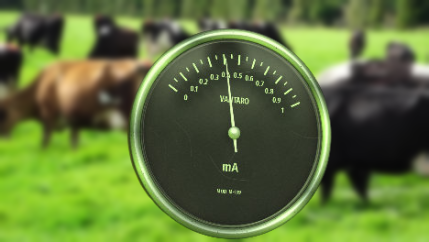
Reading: value=0.4 unit=mA
